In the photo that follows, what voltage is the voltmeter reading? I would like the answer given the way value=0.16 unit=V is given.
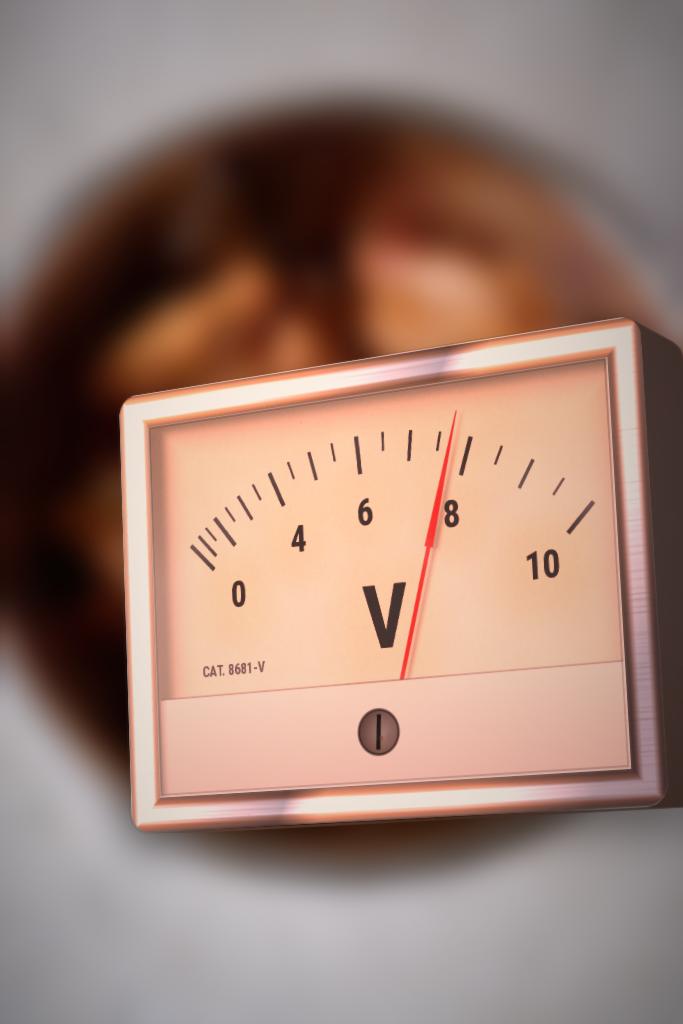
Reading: value=7.75 unit=V
